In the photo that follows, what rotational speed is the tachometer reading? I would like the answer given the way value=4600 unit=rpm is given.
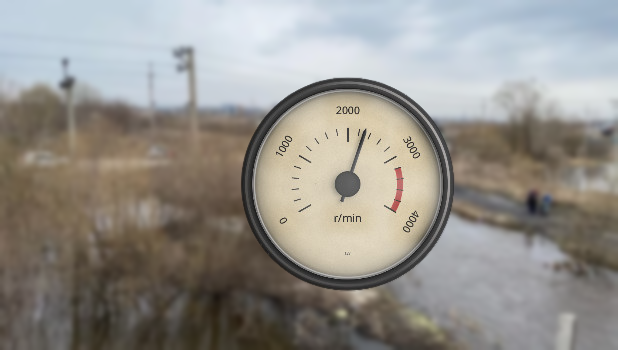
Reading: value=2300 unit=rpm
